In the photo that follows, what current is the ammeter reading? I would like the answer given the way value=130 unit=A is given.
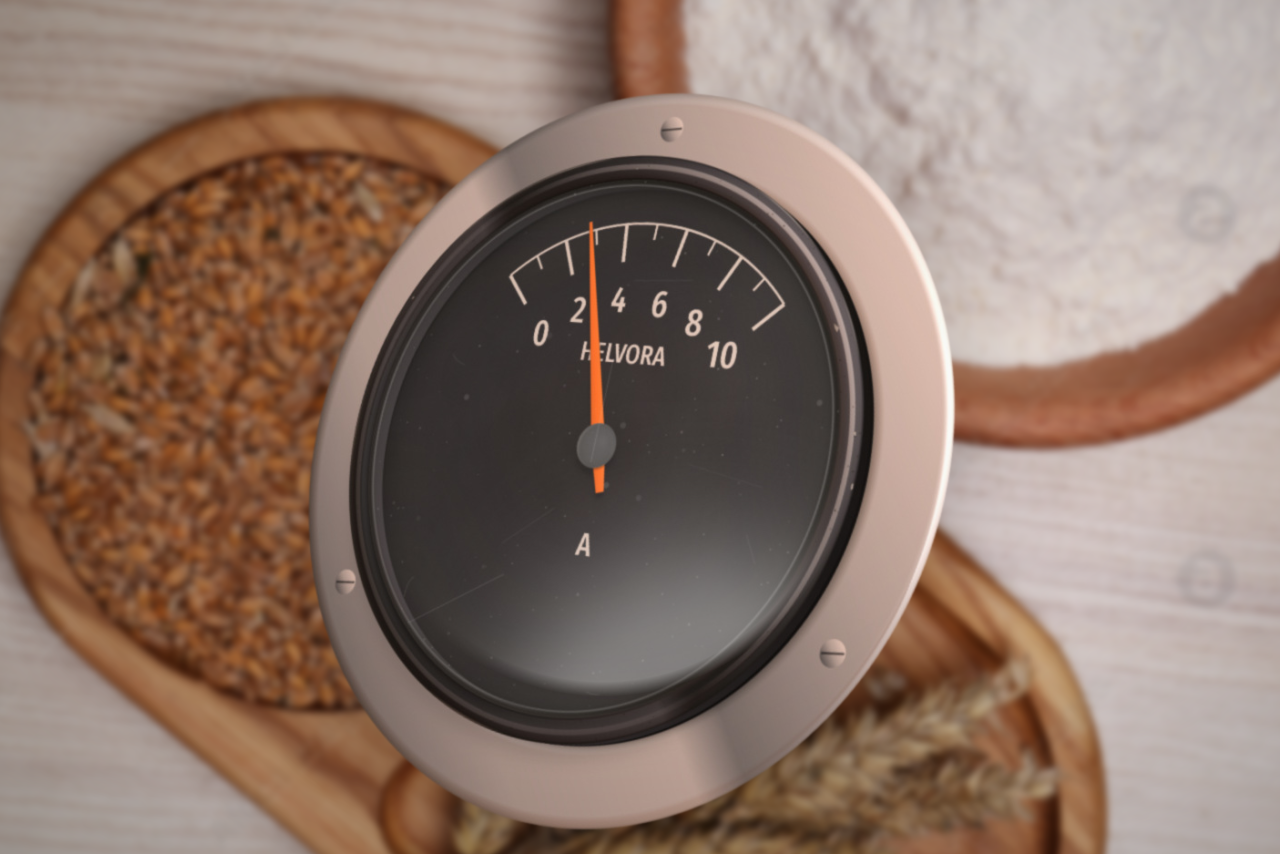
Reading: value=3 unit=A
